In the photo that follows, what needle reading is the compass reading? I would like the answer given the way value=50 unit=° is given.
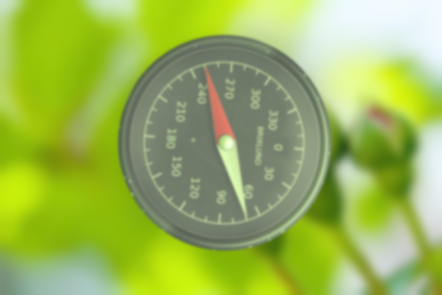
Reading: value=250 unit=°
